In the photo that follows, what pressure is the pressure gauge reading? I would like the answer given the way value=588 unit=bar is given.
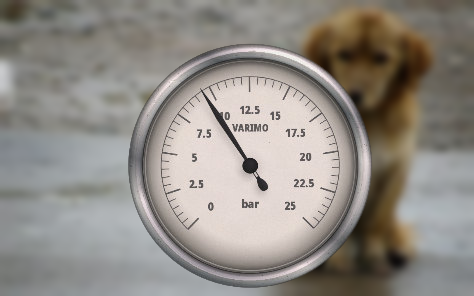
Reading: value=9.5 unit=bar
